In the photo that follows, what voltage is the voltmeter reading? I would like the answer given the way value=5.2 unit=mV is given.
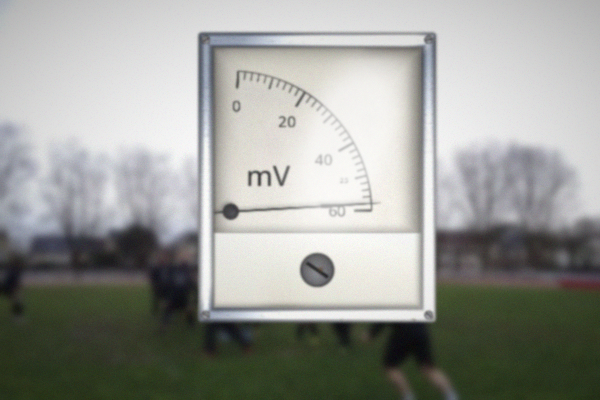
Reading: value=58 unit=mV
